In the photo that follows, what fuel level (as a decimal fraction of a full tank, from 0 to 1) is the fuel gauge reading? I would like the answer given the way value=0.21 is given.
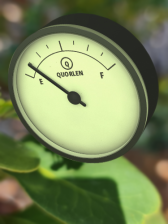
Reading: value=0.125
